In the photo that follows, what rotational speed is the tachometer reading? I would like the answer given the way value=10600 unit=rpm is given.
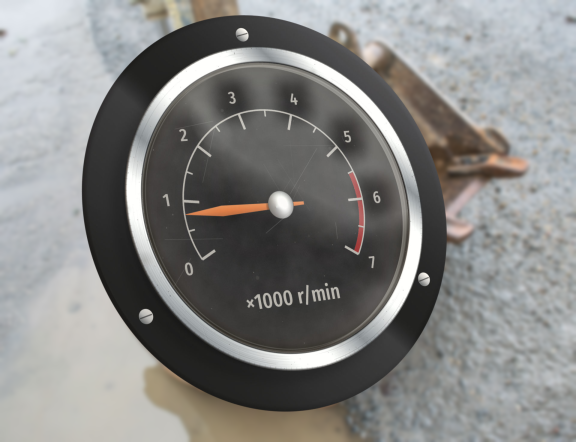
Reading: value=750 unit=rpm
